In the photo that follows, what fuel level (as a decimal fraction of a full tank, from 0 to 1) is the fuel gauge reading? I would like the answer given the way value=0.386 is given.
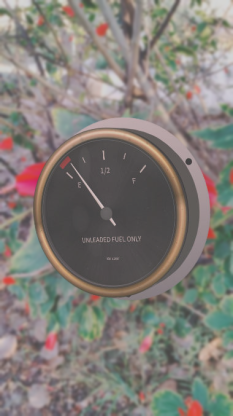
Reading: value=0.125
